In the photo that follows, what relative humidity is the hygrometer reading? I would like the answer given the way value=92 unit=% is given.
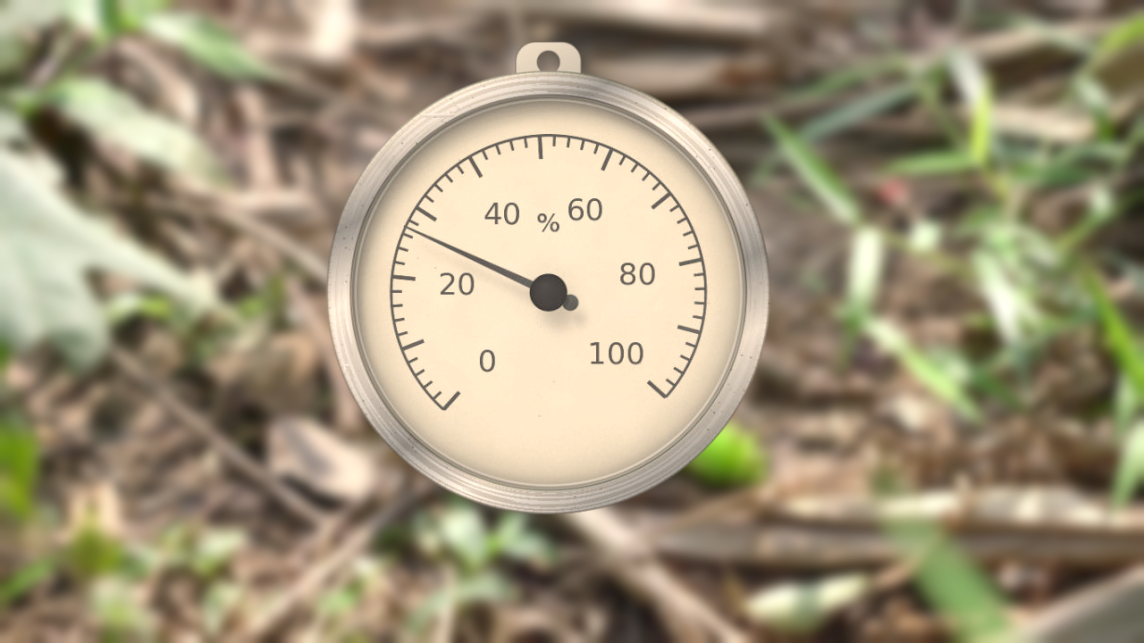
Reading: value=27 unit=%
